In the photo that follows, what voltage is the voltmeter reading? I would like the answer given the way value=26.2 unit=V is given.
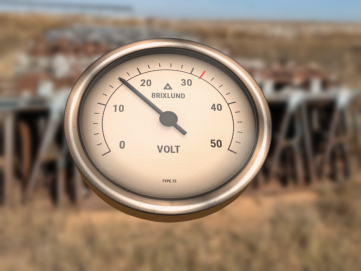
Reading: value=16 unit=V
